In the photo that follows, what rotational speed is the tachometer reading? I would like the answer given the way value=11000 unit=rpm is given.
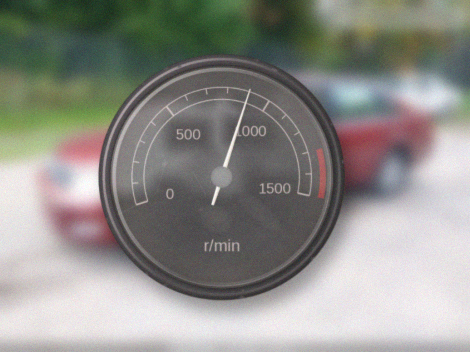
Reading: value=900 unit=rpm
